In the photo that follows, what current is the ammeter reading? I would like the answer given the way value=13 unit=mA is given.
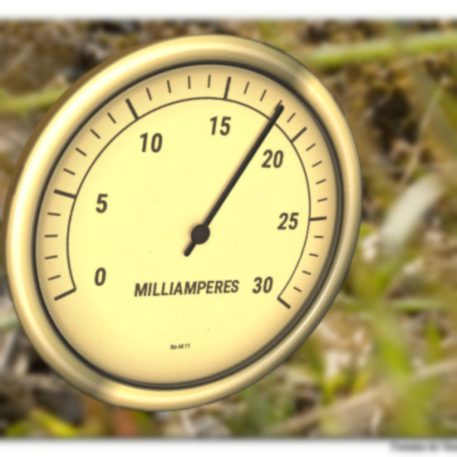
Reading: value=18 unit=mA
